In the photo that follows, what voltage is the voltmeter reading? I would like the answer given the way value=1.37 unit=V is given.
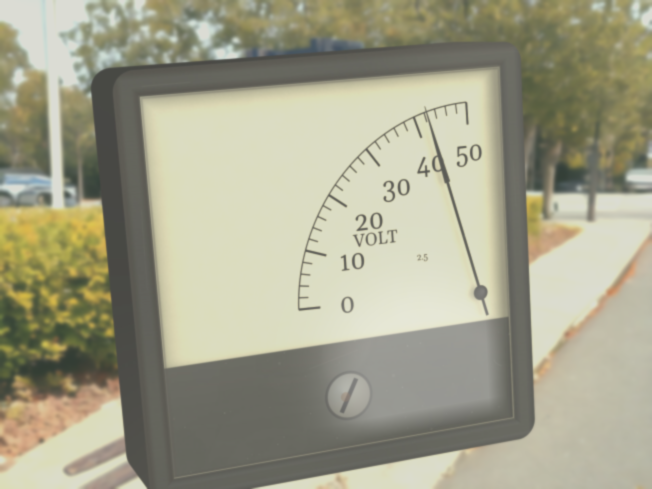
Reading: value=42 unit=V
